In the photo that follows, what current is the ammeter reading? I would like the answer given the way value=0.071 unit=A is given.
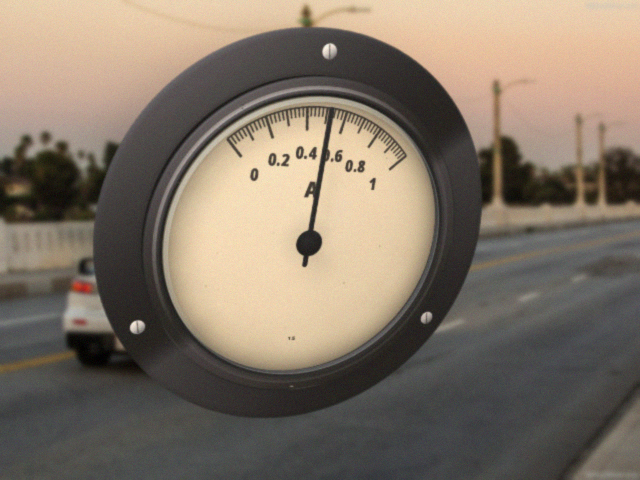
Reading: value=0.5 unit=A
